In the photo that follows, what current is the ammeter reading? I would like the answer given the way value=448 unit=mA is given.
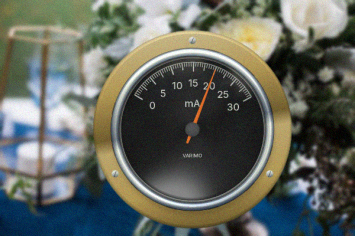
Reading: value=20 unit=mA
